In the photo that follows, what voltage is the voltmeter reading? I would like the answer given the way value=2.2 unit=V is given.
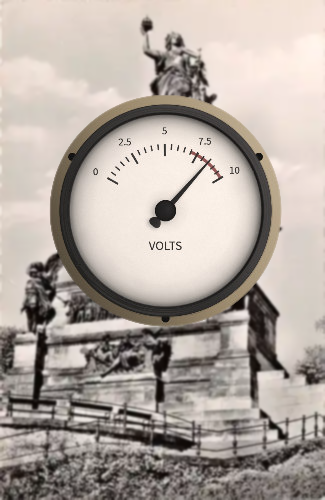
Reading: value=8.5 unit=V
